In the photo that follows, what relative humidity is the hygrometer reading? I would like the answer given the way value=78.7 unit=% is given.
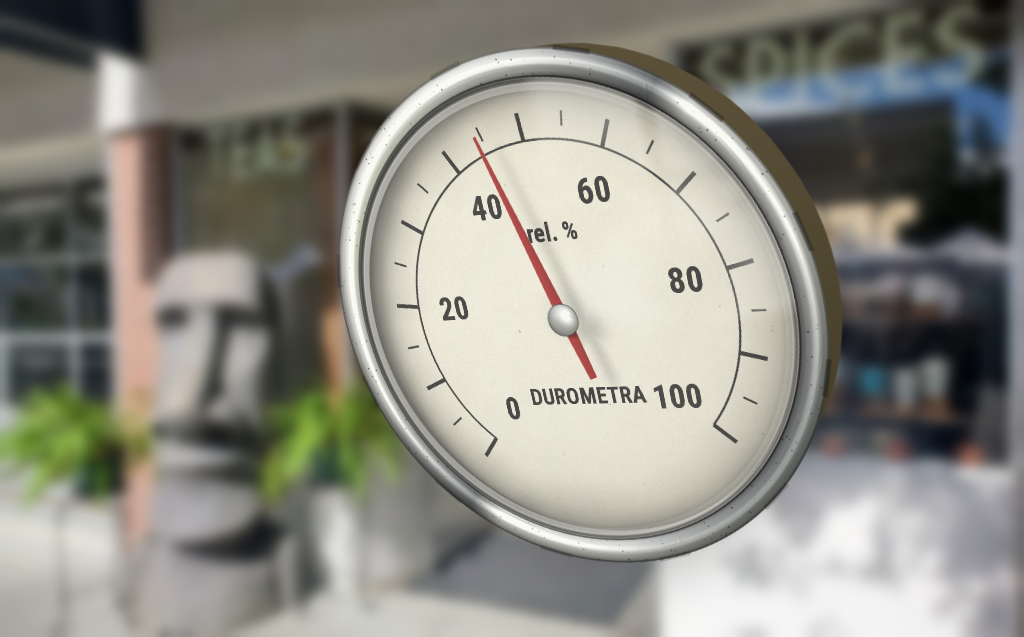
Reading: value=45 unit=%
